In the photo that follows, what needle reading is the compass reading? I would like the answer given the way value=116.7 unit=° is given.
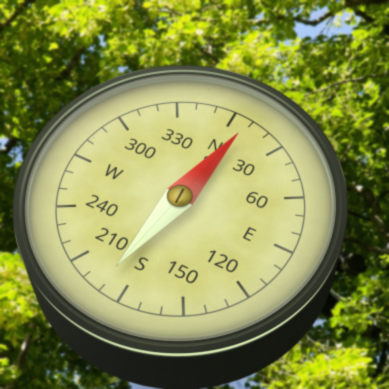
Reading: value=10 unit=°
